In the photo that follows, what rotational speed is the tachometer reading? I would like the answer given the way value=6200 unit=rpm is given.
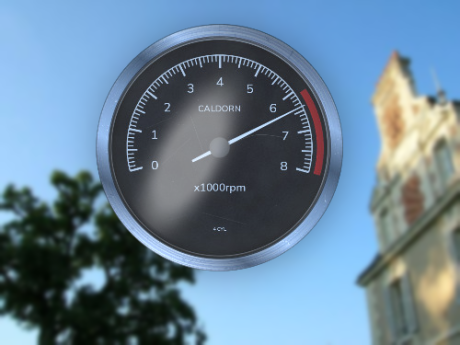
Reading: value=6400 unit=rpm
